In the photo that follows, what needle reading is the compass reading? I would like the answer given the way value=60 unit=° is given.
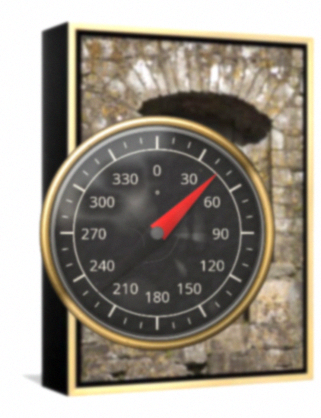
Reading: value=45 unit=°
